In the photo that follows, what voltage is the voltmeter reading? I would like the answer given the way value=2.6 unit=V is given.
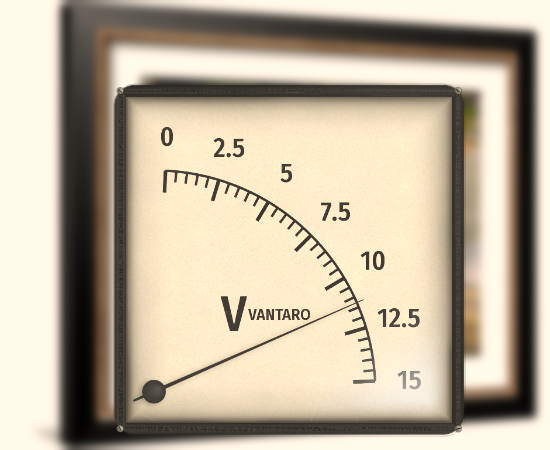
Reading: value=11.25 unit=V
